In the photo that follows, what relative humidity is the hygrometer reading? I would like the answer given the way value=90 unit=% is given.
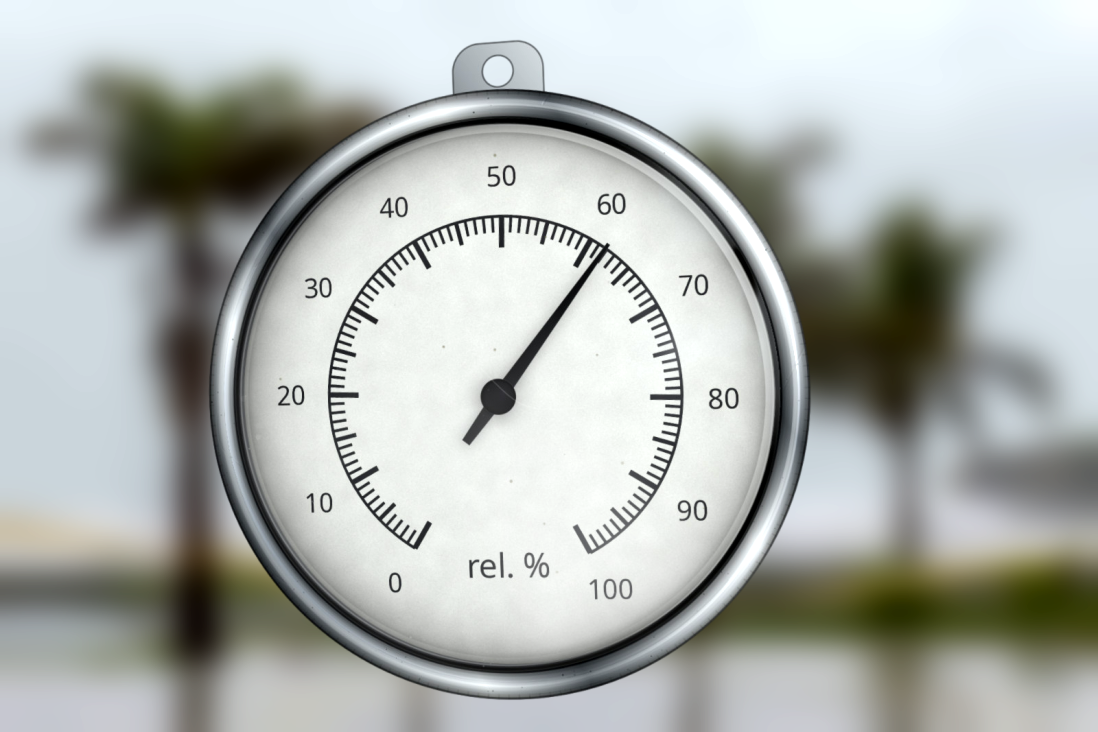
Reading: value=62 unit=%
